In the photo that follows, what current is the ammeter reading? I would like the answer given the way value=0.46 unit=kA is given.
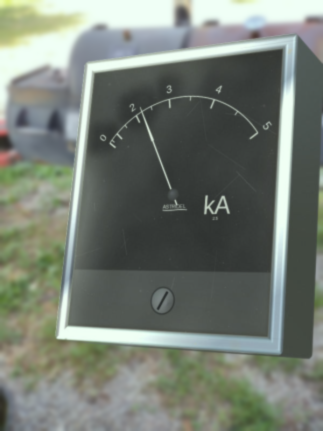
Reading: value=2.25 unit=kA
